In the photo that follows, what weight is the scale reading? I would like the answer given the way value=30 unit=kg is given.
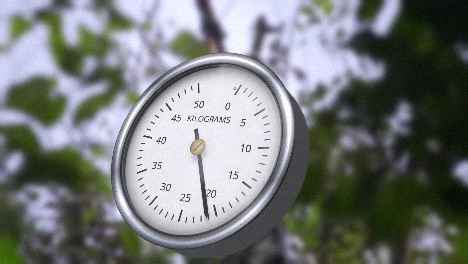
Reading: value=21 unit=kg
